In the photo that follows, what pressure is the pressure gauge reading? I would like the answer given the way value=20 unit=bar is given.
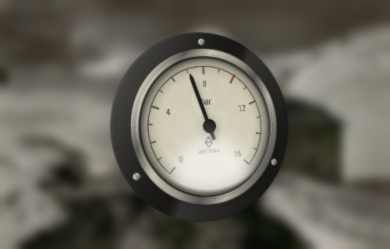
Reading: value=7 unit=bar
